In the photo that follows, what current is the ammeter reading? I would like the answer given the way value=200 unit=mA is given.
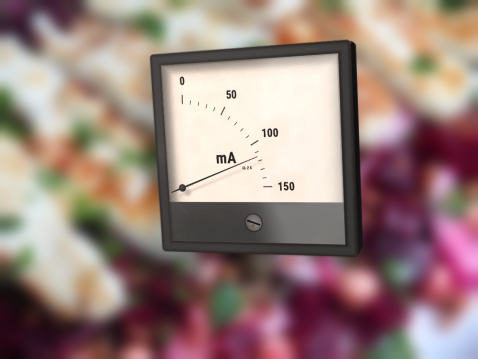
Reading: value=115 unit=mA
